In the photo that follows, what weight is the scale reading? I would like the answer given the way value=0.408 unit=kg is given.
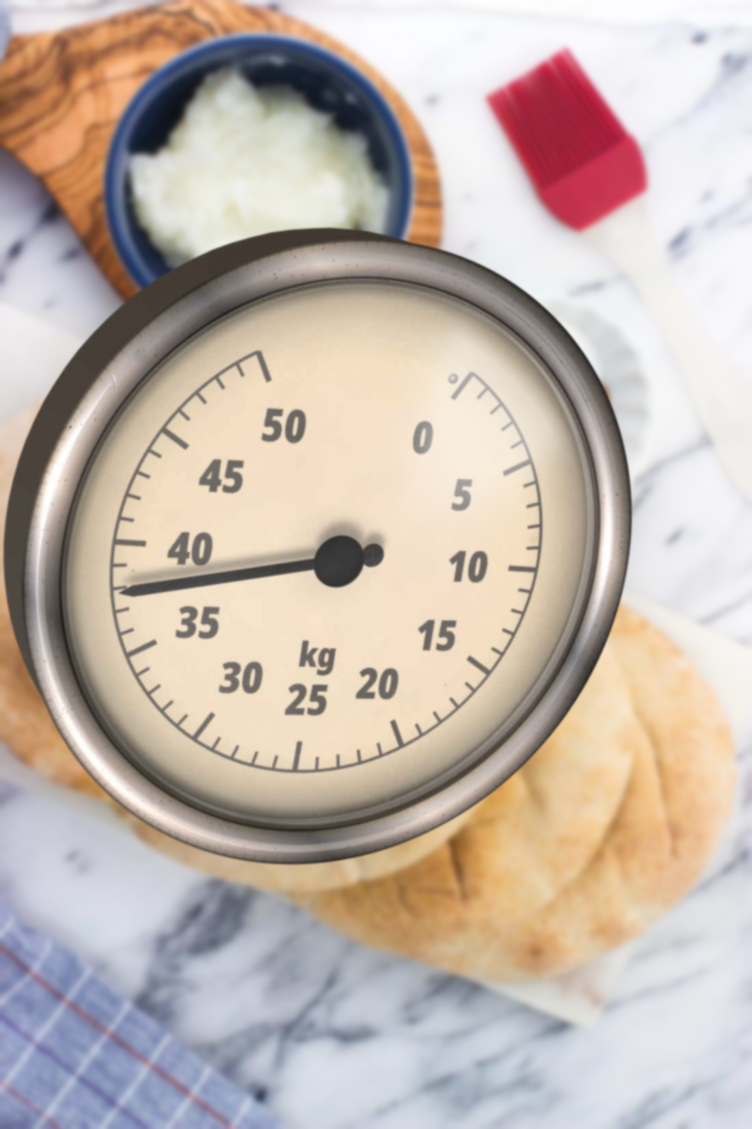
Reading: value=38 unit=kg
